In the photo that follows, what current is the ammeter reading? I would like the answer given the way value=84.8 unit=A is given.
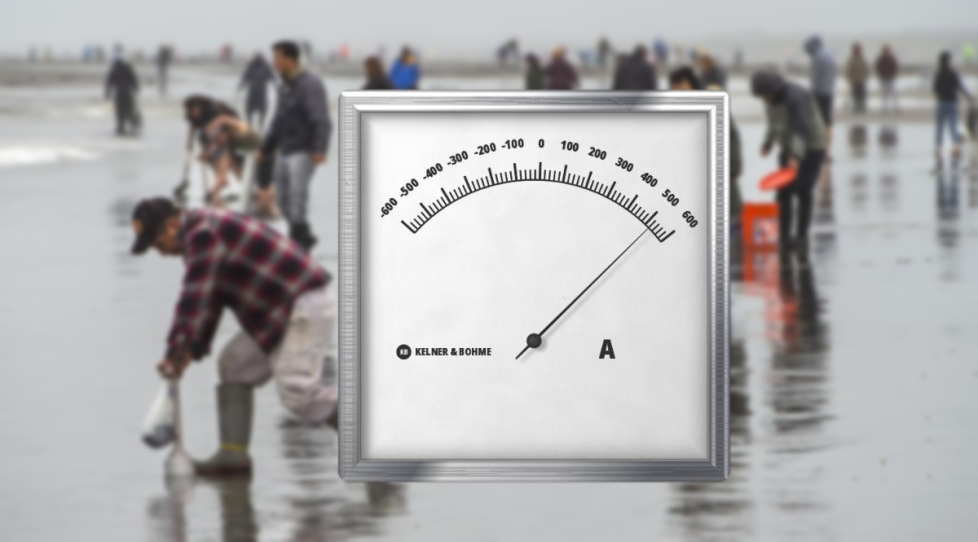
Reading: value=520 unit=A
